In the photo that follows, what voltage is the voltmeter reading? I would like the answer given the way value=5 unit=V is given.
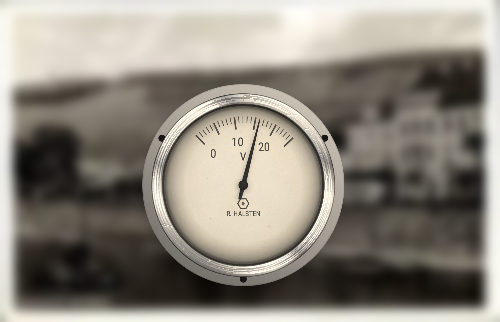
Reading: value=16 unit=V
